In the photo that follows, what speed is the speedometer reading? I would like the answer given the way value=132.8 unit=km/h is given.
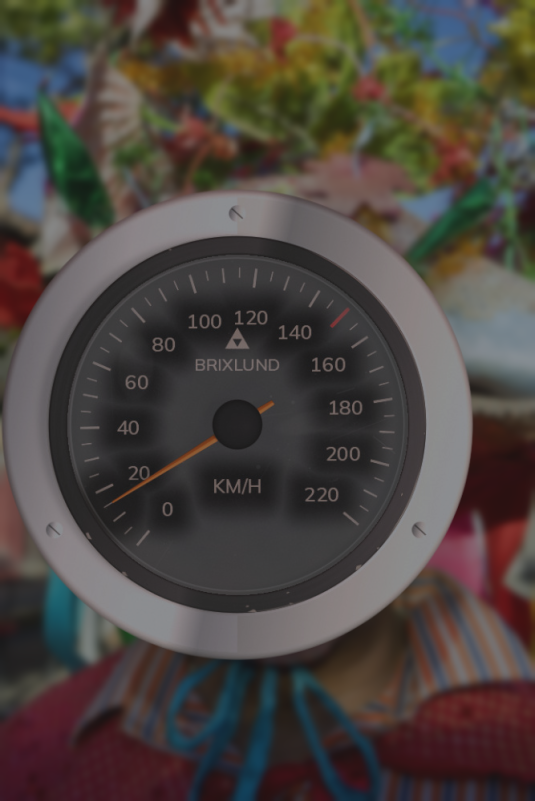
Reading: value=15 unit=km/h
